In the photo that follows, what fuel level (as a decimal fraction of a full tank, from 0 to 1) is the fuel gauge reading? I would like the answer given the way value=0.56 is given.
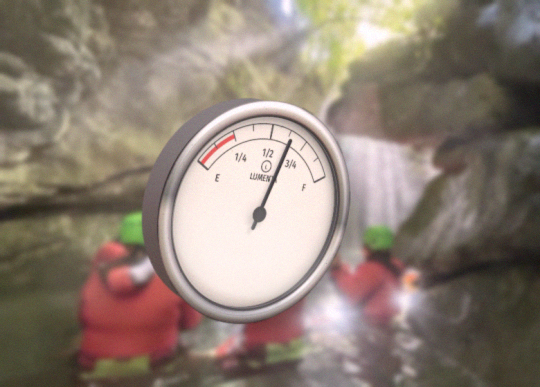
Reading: value=0.625
